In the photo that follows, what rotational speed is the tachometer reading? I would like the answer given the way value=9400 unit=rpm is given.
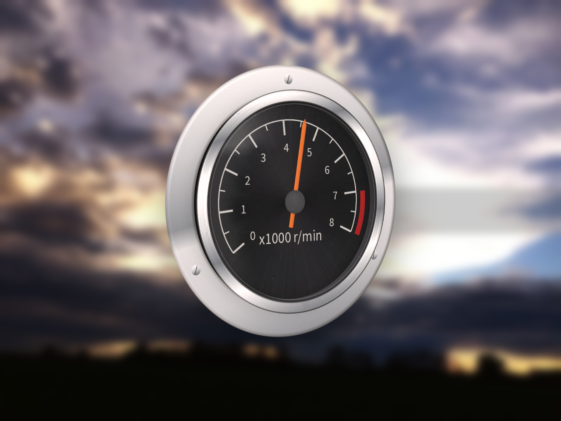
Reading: value=4500 unit=rpm
